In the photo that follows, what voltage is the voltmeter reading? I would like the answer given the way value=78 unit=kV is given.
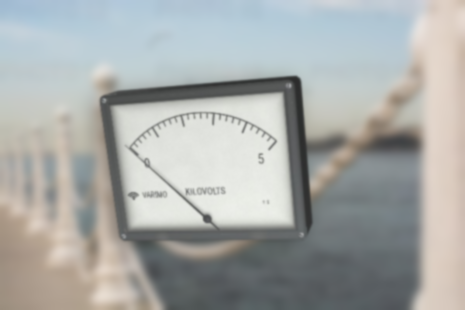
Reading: value=0 unit=kV
